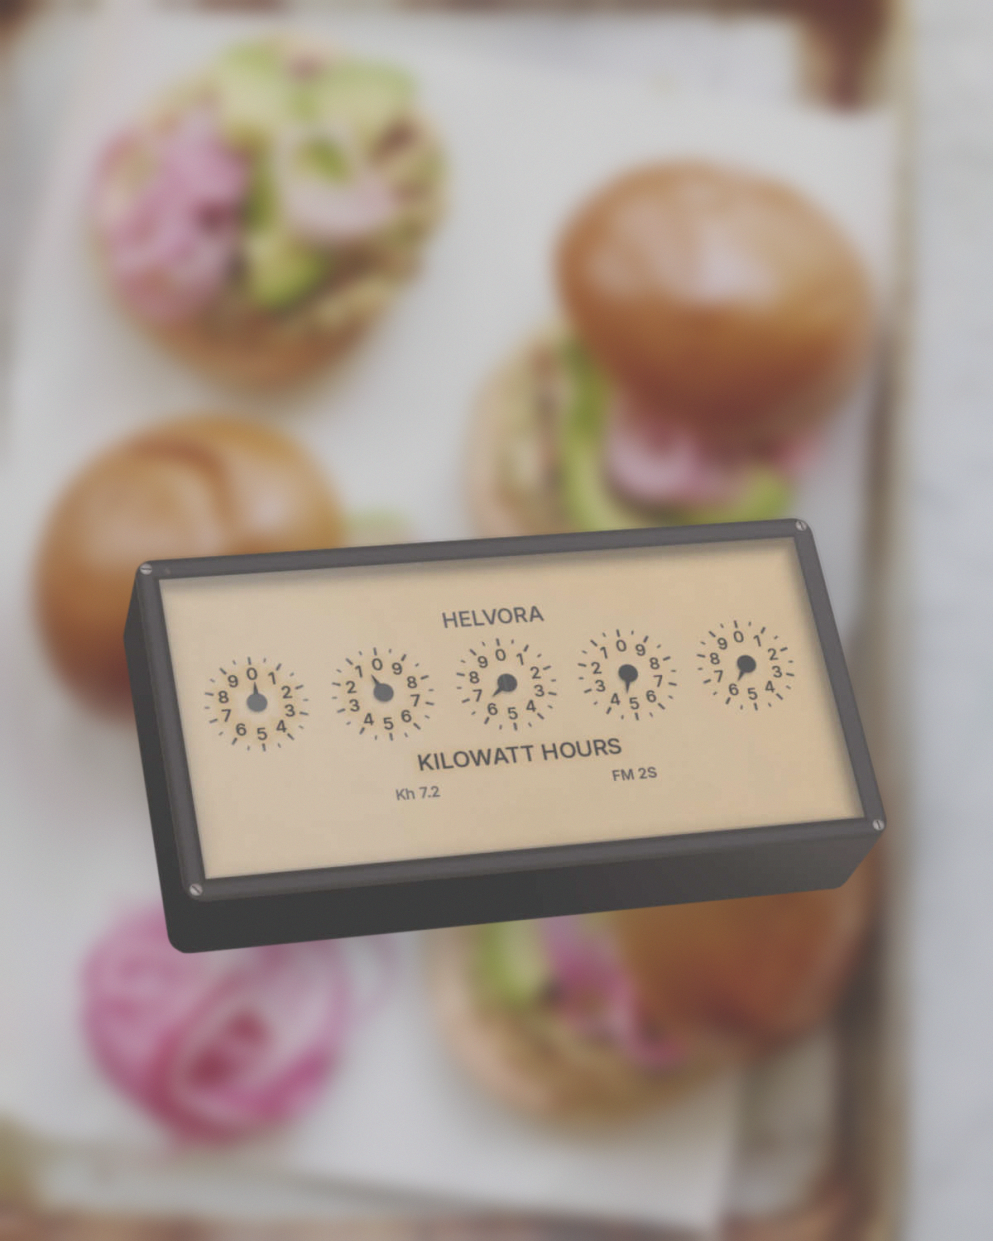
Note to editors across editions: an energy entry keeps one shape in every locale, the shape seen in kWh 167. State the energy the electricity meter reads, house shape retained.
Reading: kWh 646
